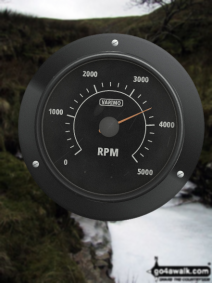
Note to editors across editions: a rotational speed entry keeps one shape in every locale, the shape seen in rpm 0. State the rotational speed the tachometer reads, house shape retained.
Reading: rpm 3600
